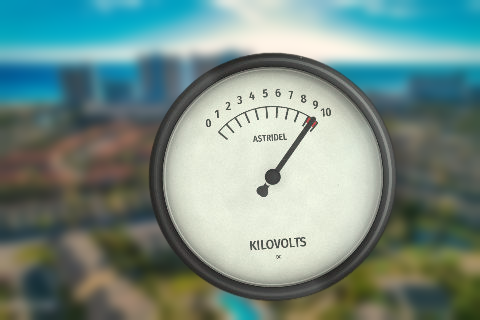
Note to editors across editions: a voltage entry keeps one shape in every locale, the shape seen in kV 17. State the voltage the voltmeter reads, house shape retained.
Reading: kV 9.5
